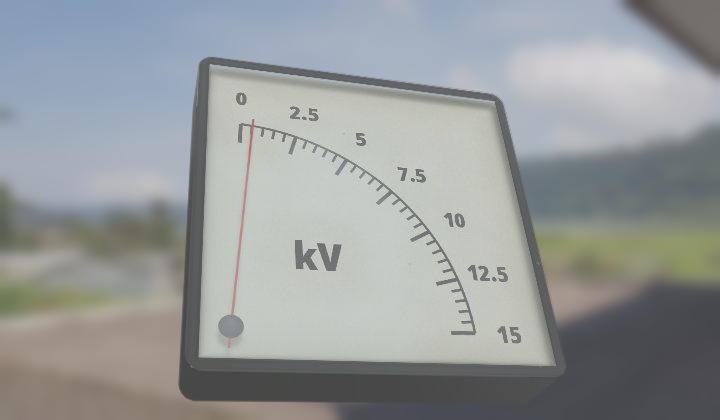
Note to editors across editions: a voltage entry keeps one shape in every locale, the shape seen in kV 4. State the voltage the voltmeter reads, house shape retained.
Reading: kV 0.5
